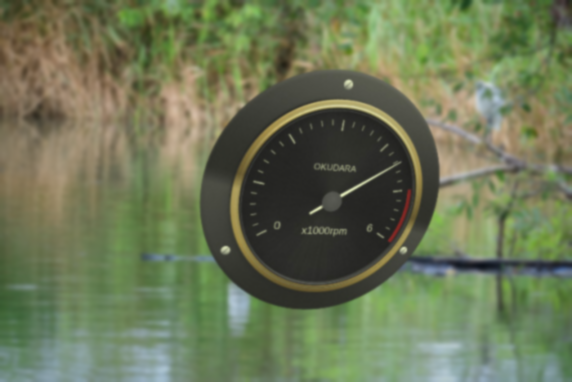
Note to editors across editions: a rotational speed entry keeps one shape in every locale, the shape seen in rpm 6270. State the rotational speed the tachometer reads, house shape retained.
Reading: rpm 4400
